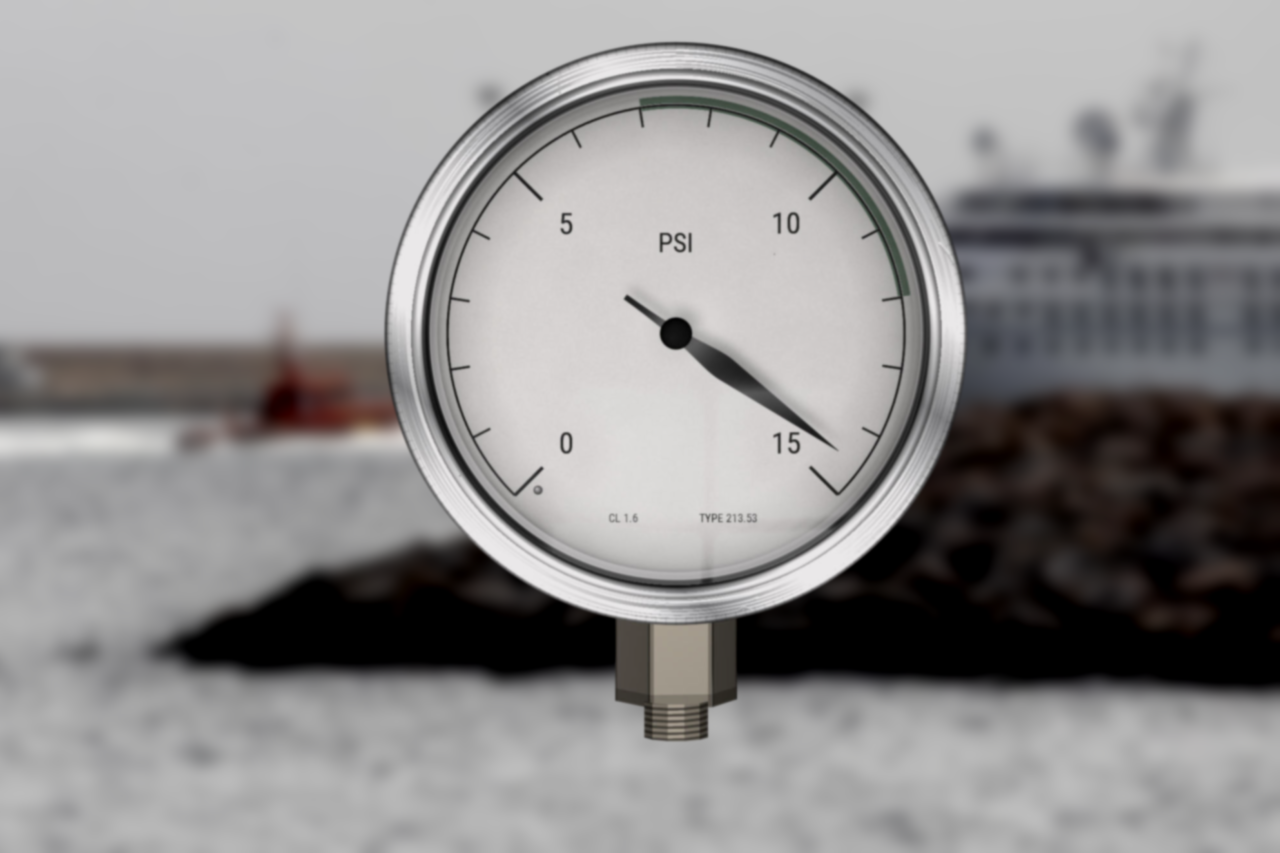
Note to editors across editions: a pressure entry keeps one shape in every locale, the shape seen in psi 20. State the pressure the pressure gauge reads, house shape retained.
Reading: psi 14.5
